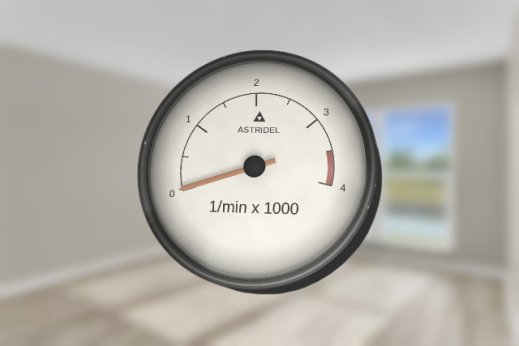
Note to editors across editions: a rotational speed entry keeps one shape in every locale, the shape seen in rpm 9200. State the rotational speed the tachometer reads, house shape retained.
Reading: rpm 0
